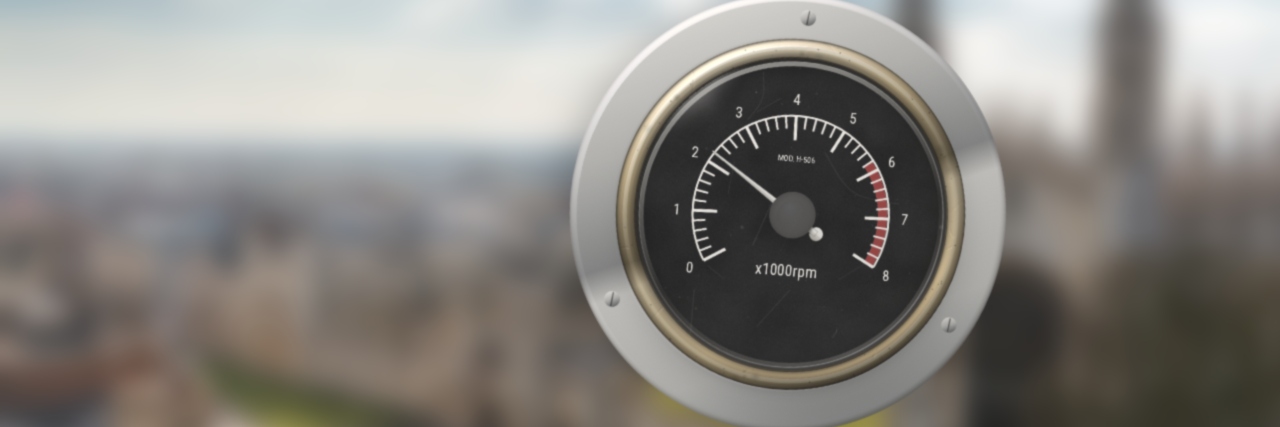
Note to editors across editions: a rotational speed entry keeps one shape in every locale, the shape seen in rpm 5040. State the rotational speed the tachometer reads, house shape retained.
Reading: rpm 2200
